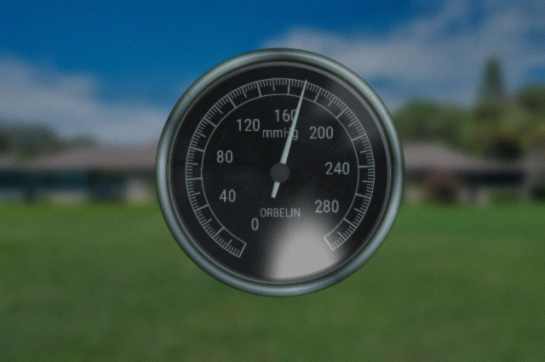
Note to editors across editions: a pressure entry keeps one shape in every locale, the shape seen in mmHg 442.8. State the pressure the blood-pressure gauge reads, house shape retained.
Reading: mmHg 170
